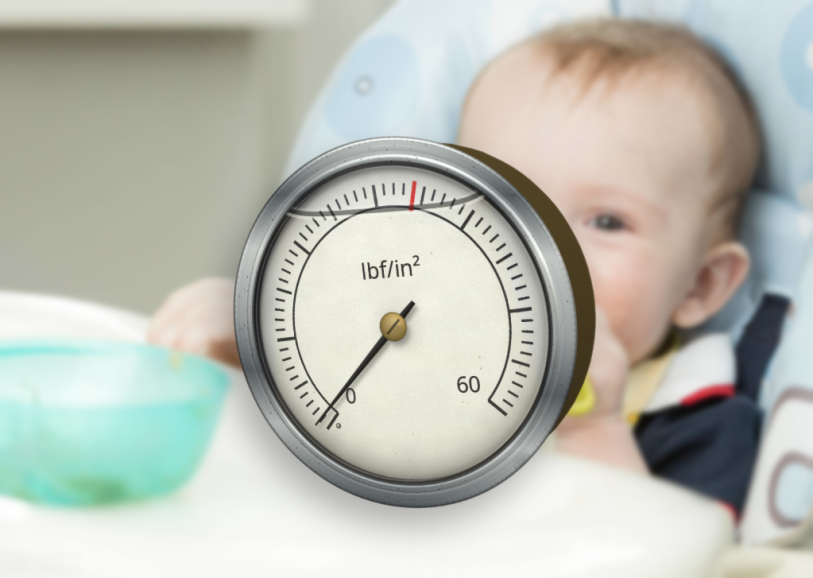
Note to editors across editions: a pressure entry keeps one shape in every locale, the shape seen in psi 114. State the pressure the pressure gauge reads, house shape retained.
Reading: psi 1
